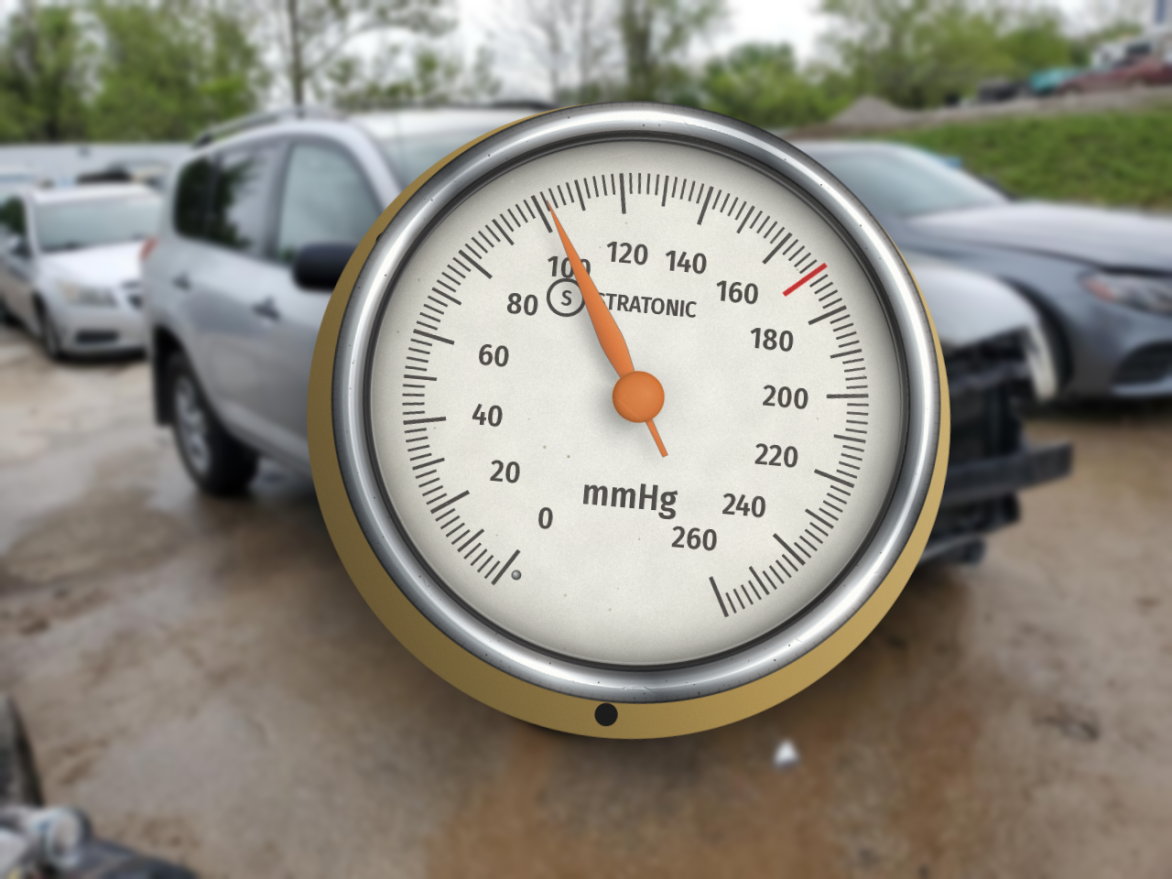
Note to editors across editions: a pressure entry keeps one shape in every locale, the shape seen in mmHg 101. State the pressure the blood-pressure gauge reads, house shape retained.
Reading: mmHg 102
